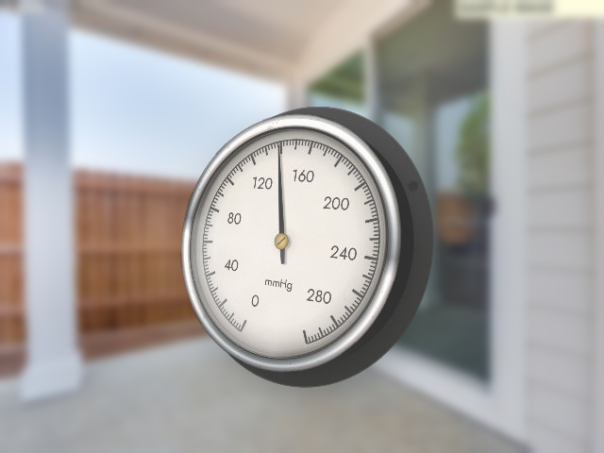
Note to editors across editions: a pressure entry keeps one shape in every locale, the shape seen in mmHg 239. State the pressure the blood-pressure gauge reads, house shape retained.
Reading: mmHg 140
